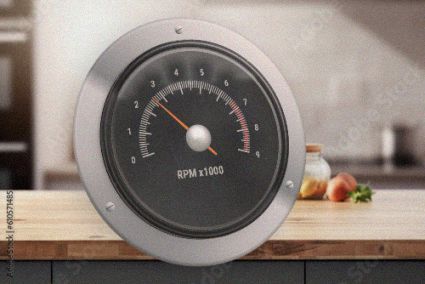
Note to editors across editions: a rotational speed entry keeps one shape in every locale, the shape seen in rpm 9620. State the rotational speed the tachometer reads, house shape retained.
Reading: rpm 2500
